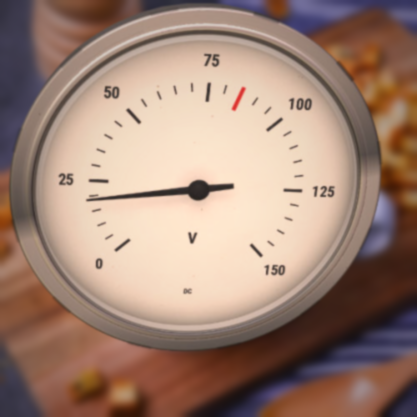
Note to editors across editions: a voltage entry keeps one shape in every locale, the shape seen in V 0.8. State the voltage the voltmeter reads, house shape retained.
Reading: V 20
